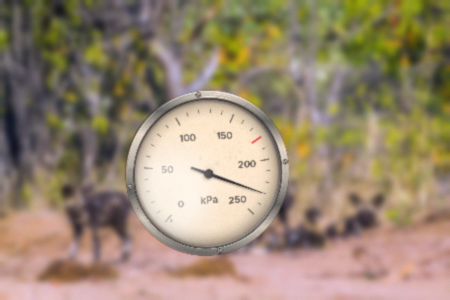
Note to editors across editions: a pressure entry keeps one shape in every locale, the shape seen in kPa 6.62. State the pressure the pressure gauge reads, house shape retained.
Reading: kPa 230
